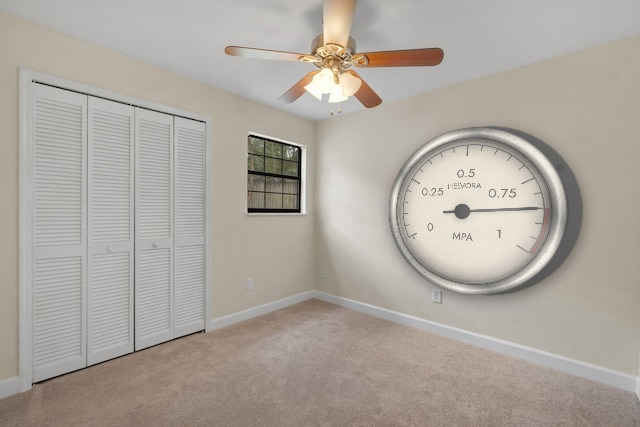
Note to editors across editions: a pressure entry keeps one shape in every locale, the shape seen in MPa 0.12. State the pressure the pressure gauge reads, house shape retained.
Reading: MPa 0.85
